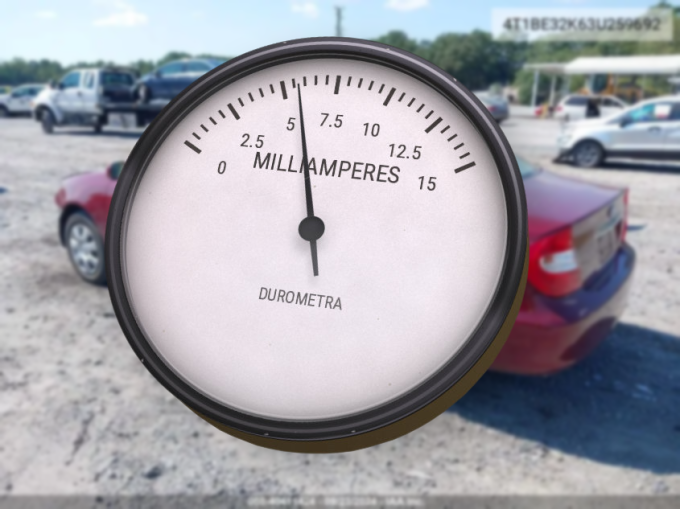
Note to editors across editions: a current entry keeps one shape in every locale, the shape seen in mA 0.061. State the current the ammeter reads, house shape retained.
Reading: mA 5.75
